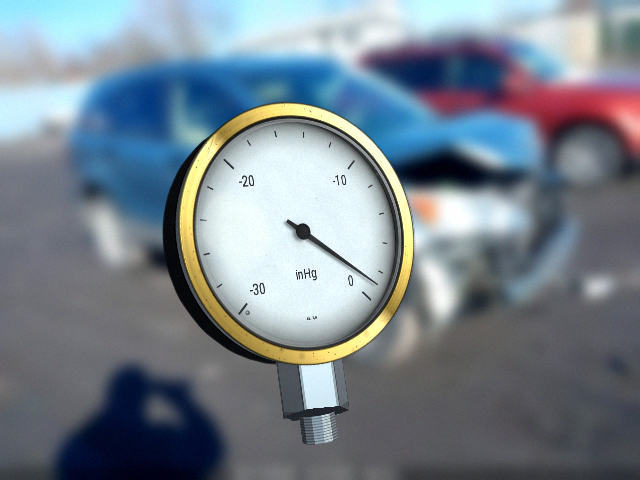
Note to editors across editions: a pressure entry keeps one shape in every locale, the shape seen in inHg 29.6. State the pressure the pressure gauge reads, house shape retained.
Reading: inHg -1
